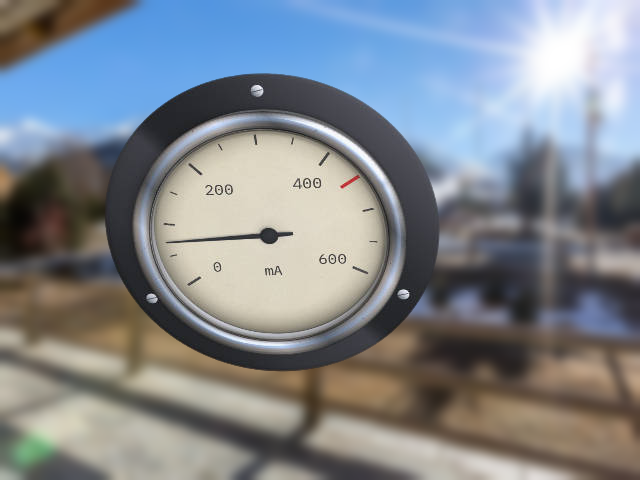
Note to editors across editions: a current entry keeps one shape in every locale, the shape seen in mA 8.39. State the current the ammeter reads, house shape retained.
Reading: mA 75
